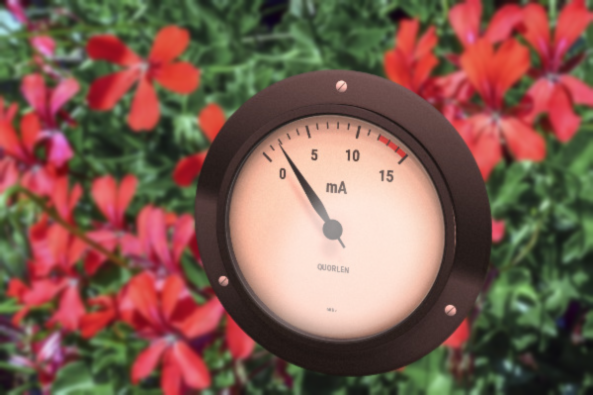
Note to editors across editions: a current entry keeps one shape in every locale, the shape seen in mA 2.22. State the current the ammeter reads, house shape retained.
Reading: mA 2
